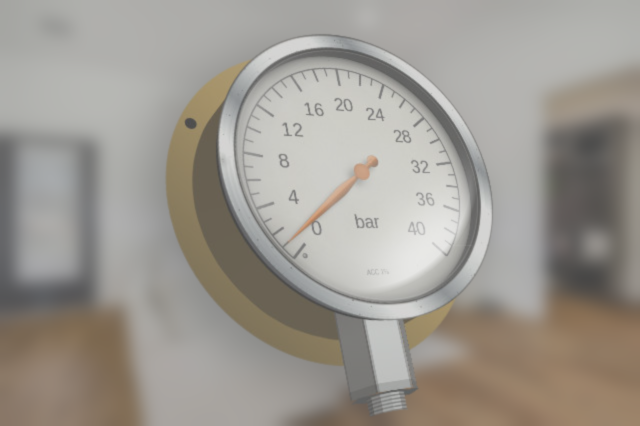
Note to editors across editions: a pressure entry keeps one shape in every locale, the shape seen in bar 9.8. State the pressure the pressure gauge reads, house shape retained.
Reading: bar 1
